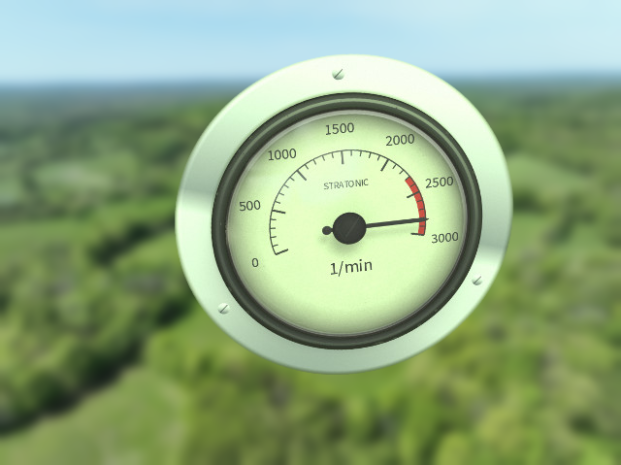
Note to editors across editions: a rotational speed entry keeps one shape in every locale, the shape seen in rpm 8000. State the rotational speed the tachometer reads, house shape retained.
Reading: rpm 2800
